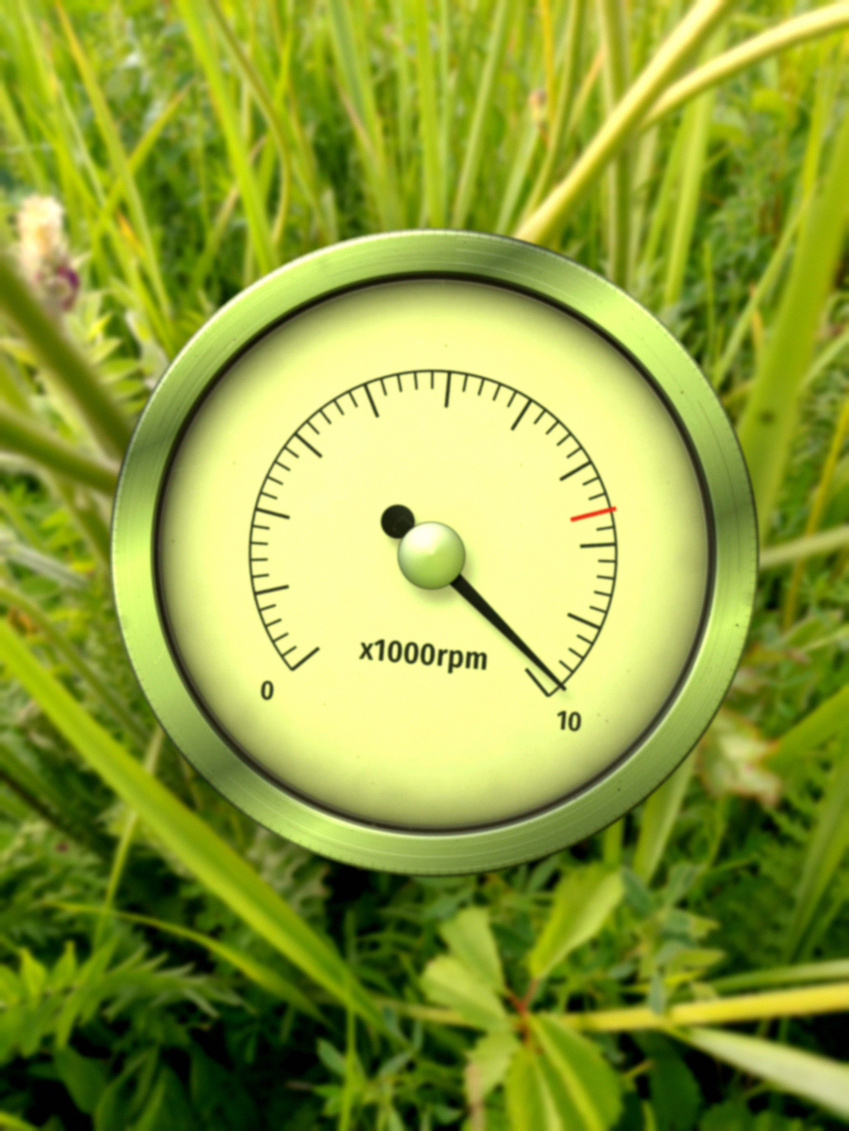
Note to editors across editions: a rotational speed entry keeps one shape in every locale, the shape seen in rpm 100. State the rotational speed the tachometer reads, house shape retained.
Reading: rpm 9800
